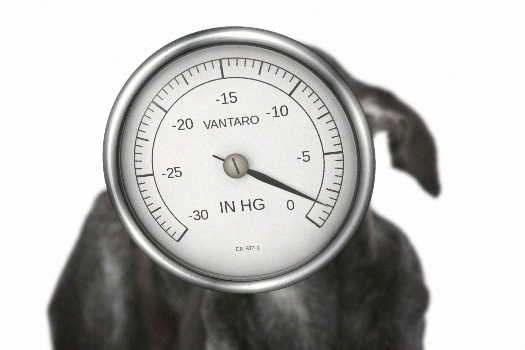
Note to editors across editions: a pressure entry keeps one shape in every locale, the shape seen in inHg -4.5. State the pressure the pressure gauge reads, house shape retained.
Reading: inHg -1.5
